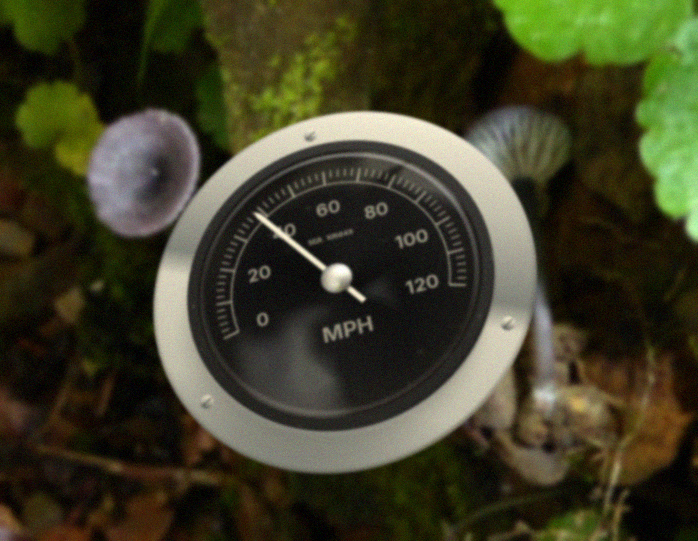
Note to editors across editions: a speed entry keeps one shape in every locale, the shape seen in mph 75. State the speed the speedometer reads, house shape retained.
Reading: mph 38
